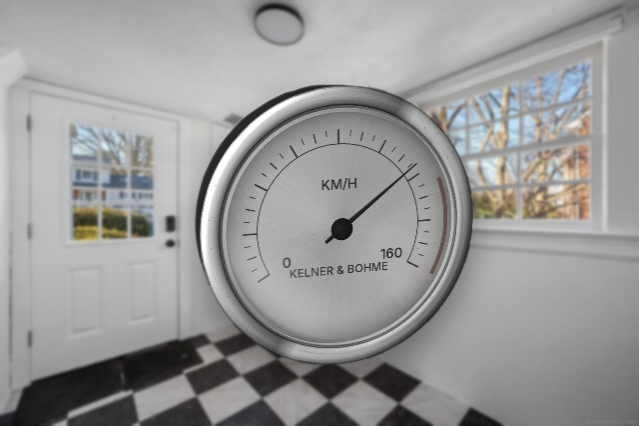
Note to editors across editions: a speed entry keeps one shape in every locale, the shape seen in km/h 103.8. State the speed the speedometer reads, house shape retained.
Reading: km/h 115
